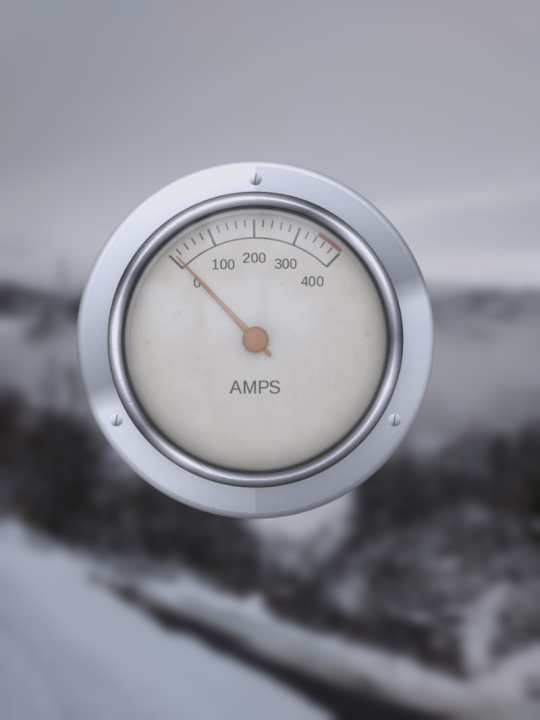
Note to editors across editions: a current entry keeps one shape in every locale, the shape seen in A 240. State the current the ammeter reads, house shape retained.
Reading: A 10
